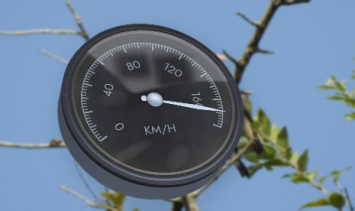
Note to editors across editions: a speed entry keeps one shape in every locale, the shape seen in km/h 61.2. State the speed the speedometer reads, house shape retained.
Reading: km/h 170
